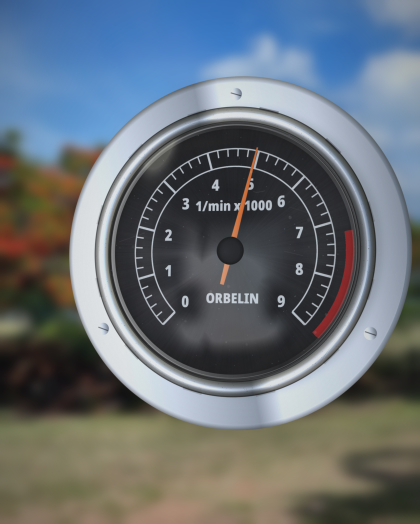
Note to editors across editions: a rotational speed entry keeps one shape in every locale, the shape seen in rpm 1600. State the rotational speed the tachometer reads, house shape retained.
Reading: rpm 5000
